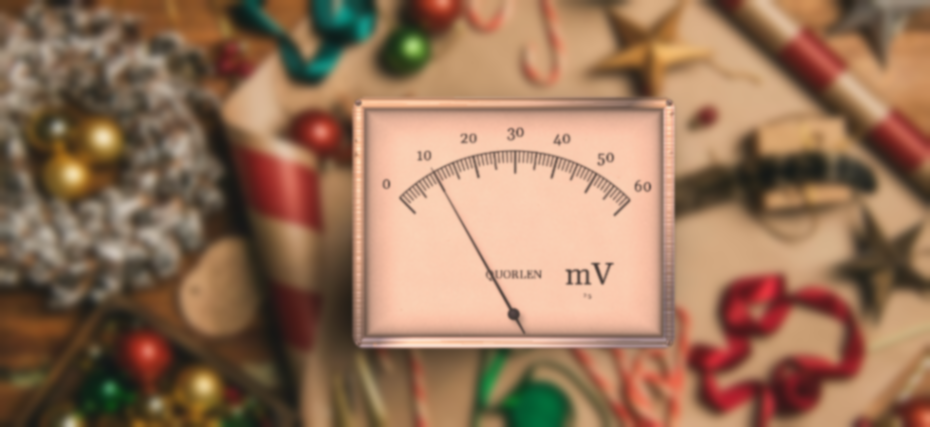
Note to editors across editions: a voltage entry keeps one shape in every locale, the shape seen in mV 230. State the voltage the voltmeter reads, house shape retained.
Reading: mV 10
